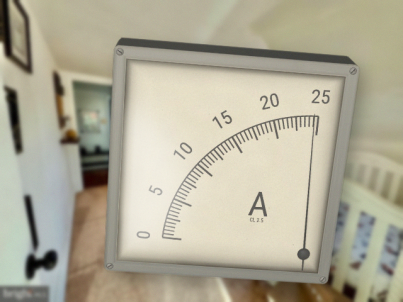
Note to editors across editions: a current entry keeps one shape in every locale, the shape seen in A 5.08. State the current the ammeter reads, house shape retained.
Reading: A 24.5
